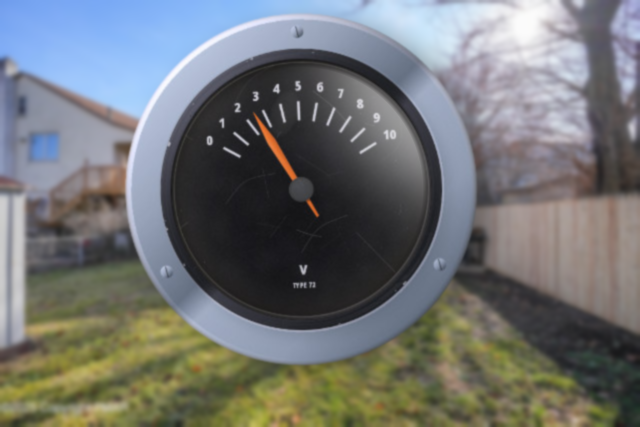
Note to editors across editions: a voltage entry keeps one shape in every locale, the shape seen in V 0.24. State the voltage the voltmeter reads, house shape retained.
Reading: V 2.5
